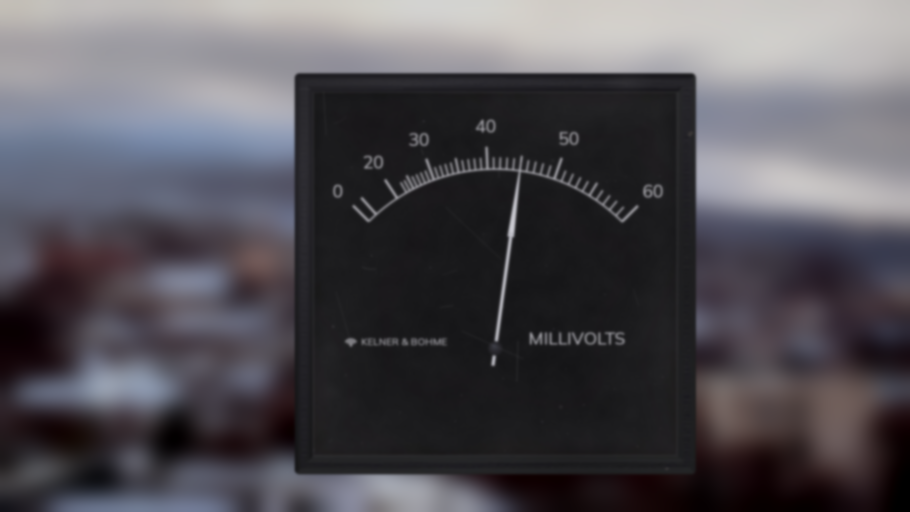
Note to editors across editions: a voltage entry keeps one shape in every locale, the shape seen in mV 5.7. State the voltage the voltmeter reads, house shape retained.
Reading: mV 45
